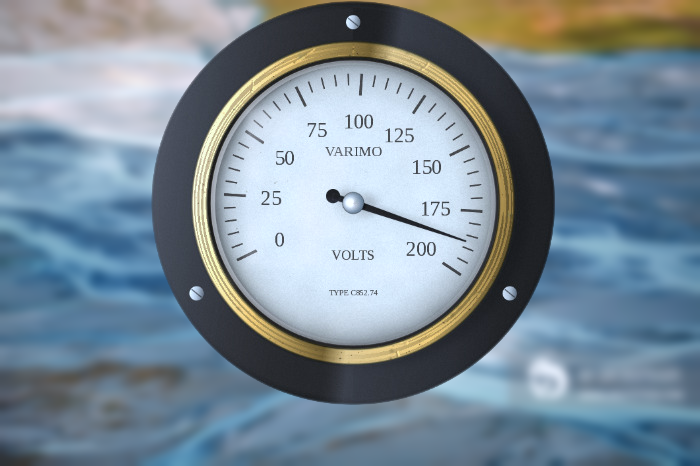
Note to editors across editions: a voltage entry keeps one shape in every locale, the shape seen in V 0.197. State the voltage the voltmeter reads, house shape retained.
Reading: V 187.5
